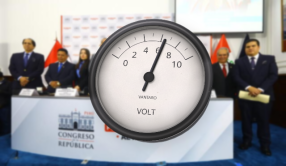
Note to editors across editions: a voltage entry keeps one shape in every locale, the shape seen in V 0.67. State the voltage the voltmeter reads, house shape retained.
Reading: V 6.5
